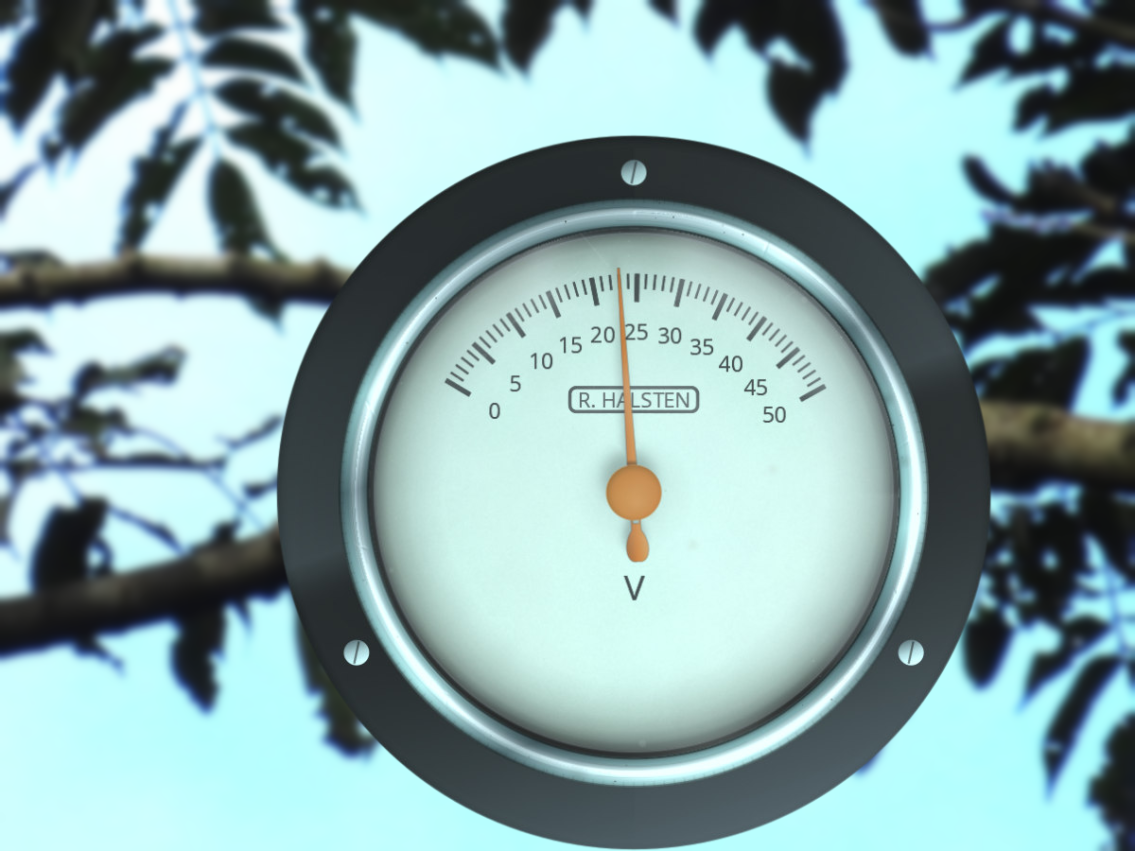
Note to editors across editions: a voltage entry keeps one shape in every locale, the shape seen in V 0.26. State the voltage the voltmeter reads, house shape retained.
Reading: V 23
